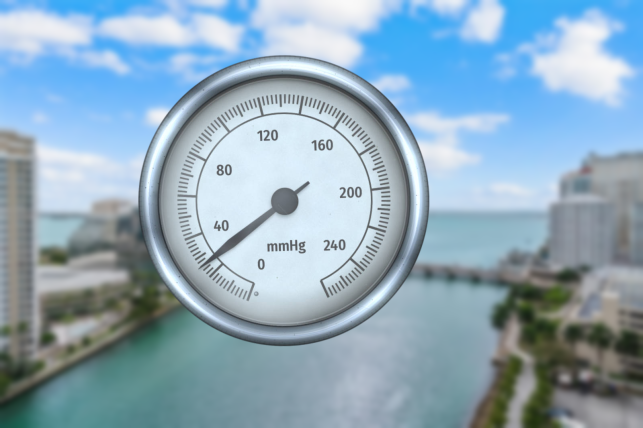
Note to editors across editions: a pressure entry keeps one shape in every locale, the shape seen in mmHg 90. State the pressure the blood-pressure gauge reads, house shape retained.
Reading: mmHg 26
